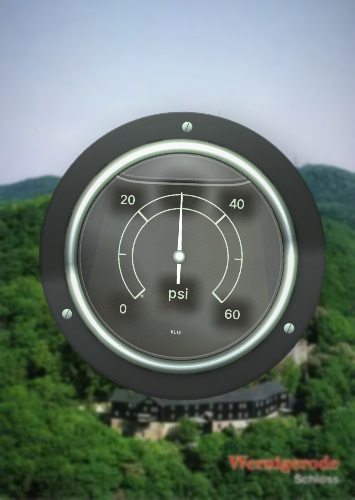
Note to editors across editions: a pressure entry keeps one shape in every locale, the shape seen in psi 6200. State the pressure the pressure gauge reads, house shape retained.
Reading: psi 30
